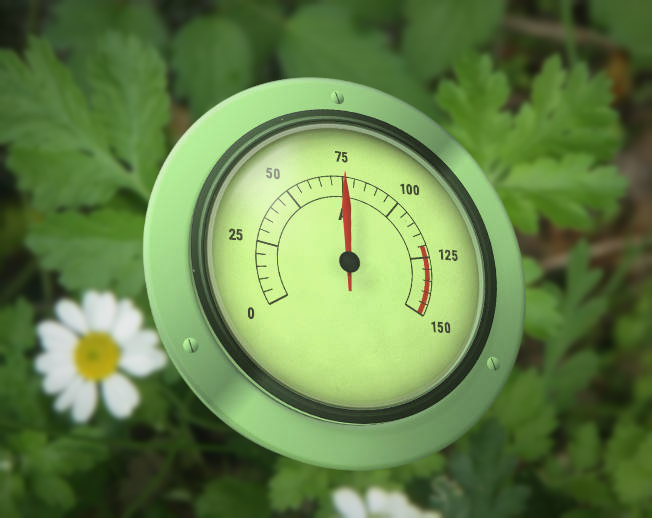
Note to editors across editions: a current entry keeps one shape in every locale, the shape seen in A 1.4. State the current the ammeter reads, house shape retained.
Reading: A 75
